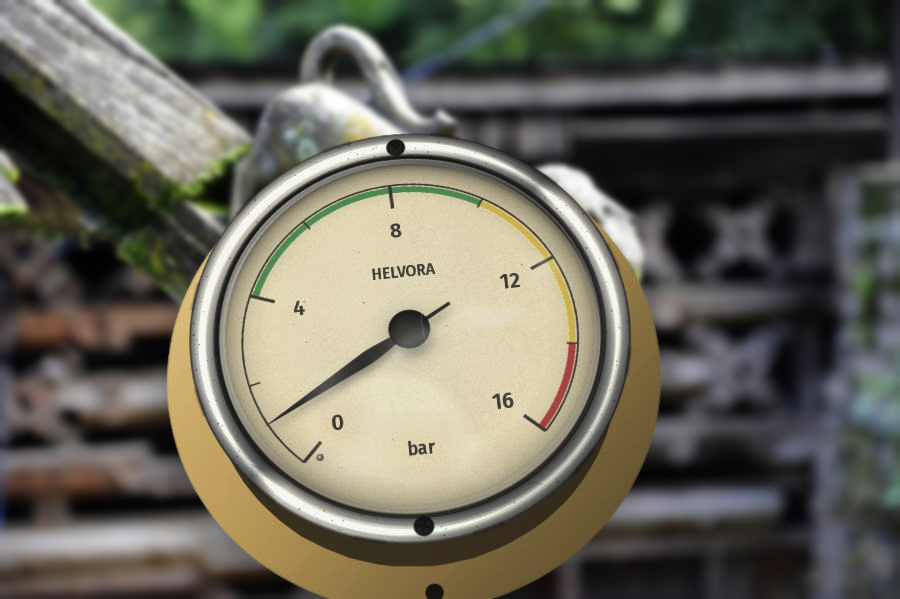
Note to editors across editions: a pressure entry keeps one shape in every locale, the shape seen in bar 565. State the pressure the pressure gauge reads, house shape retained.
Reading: bar 1
